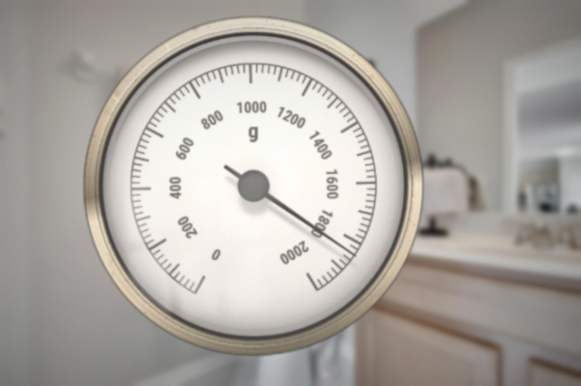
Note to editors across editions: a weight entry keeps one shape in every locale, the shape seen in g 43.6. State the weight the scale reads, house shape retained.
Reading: g 1840
